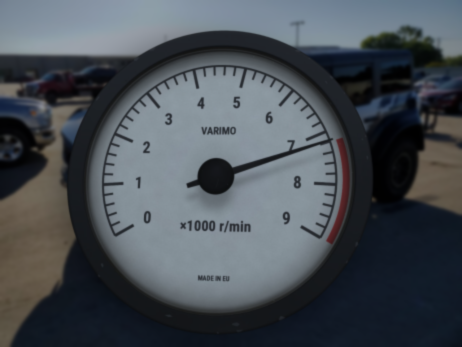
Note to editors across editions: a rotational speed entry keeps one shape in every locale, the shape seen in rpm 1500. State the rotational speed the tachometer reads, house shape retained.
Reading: rpm 7200
